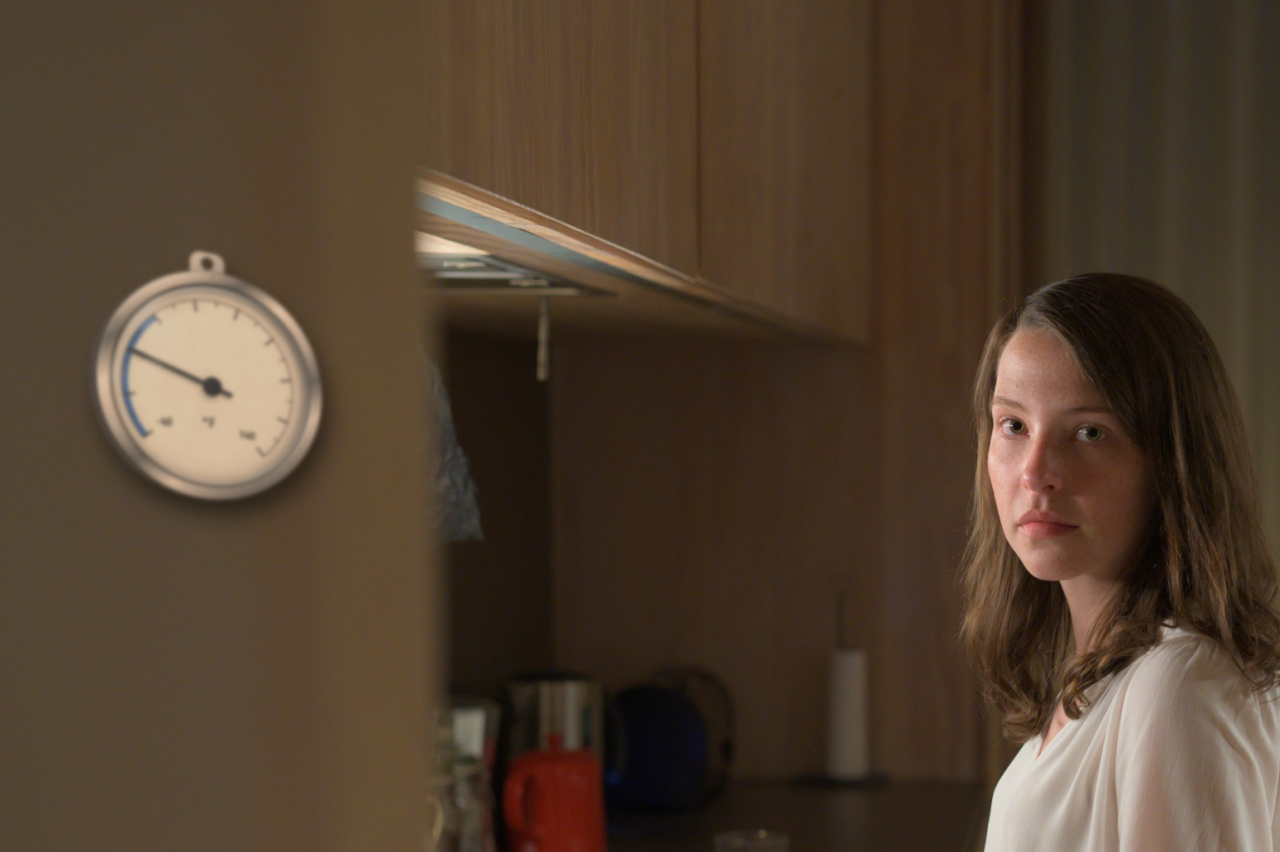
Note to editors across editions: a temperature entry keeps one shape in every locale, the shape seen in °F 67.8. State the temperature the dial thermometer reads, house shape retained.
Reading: °F 0
